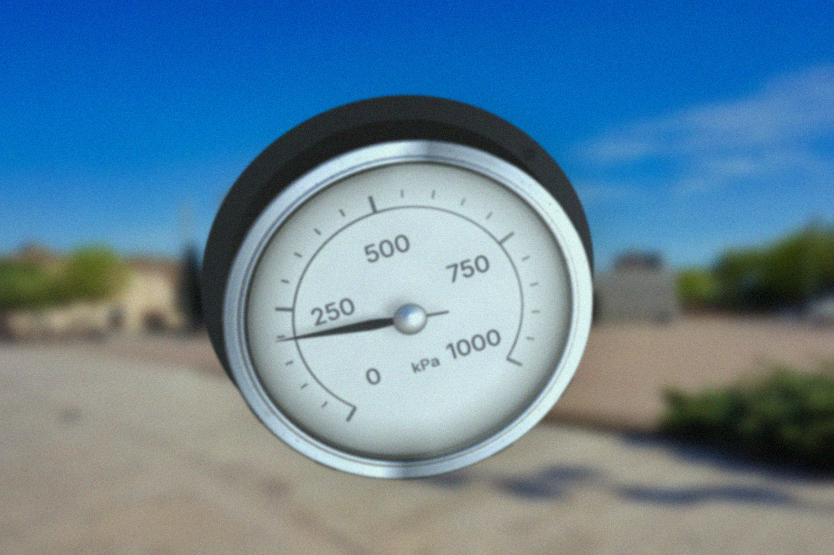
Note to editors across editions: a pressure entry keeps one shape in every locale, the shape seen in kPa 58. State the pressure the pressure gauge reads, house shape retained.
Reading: kPa 200
